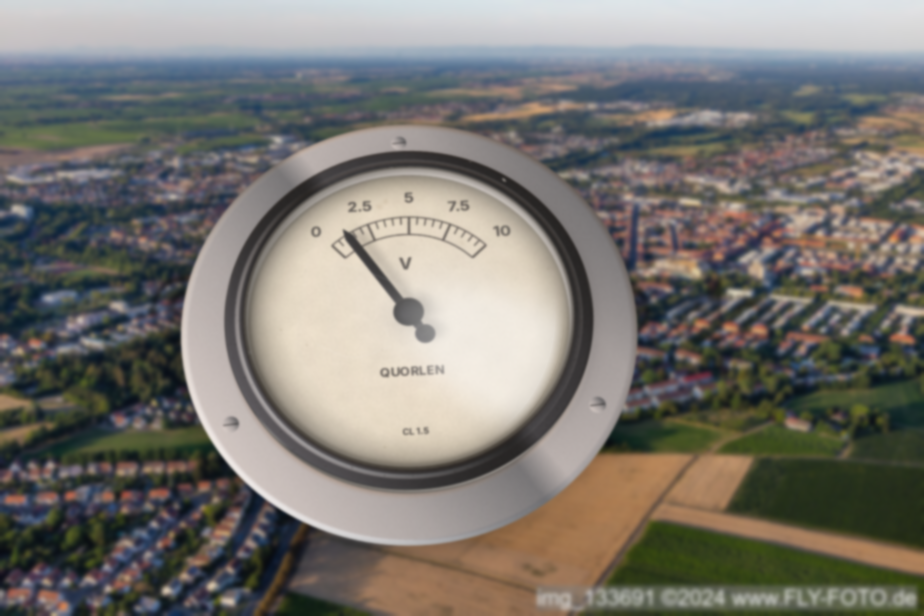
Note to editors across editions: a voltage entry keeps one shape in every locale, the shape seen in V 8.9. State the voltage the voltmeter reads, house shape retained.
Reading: V 1
